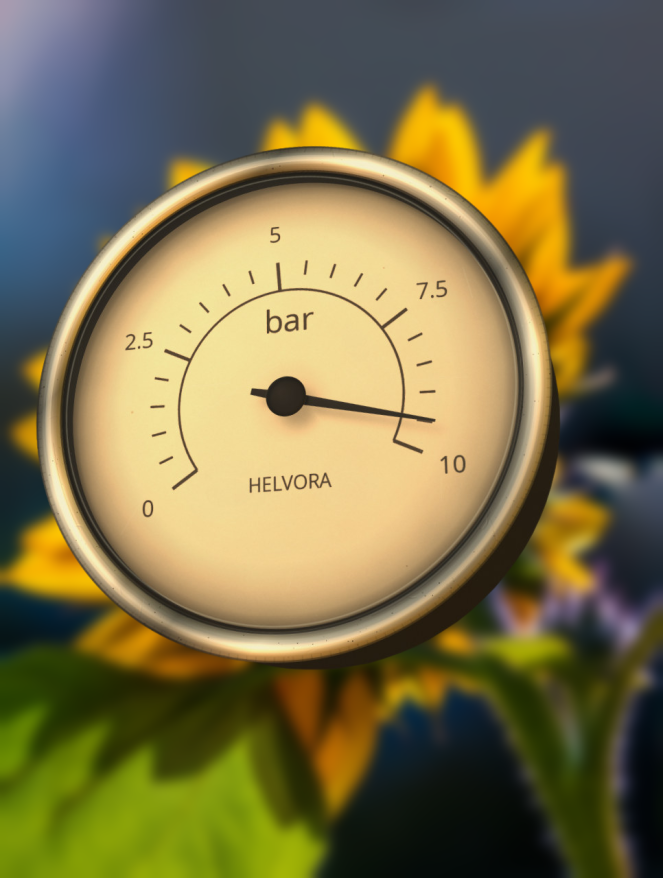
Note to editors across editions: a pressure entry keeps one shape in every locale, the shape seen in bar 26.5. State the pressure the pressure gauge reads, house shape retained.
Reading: bar 9.5
